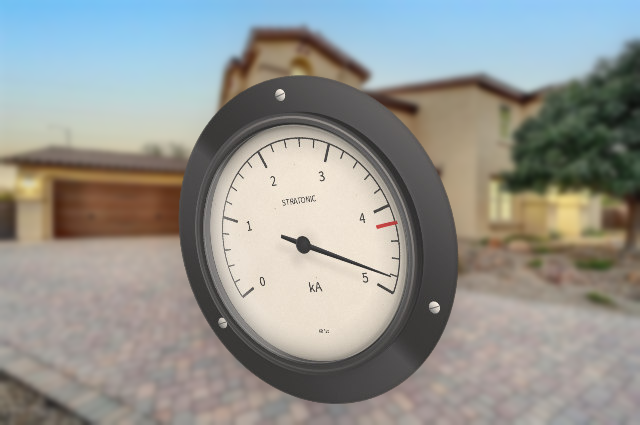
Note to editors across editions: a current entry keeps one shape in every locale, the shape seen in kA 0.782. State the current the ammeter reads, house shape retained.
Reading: kA 4.8
